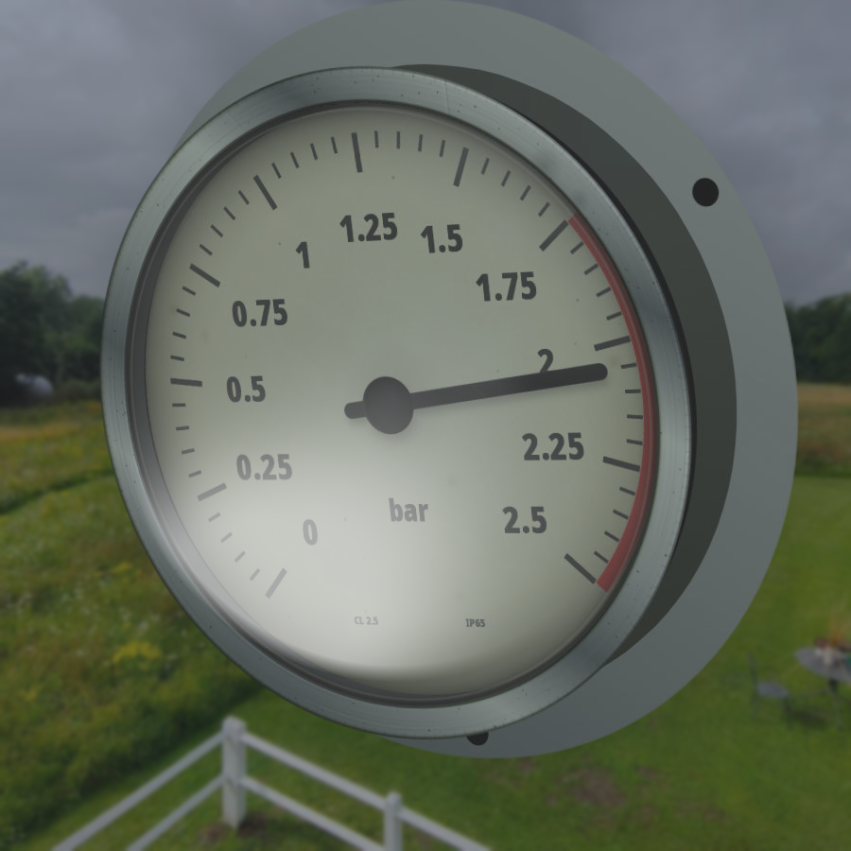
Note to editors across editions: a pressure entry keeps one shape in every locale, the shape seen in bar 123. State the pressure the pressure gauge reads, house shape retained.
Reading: bar 2.05
